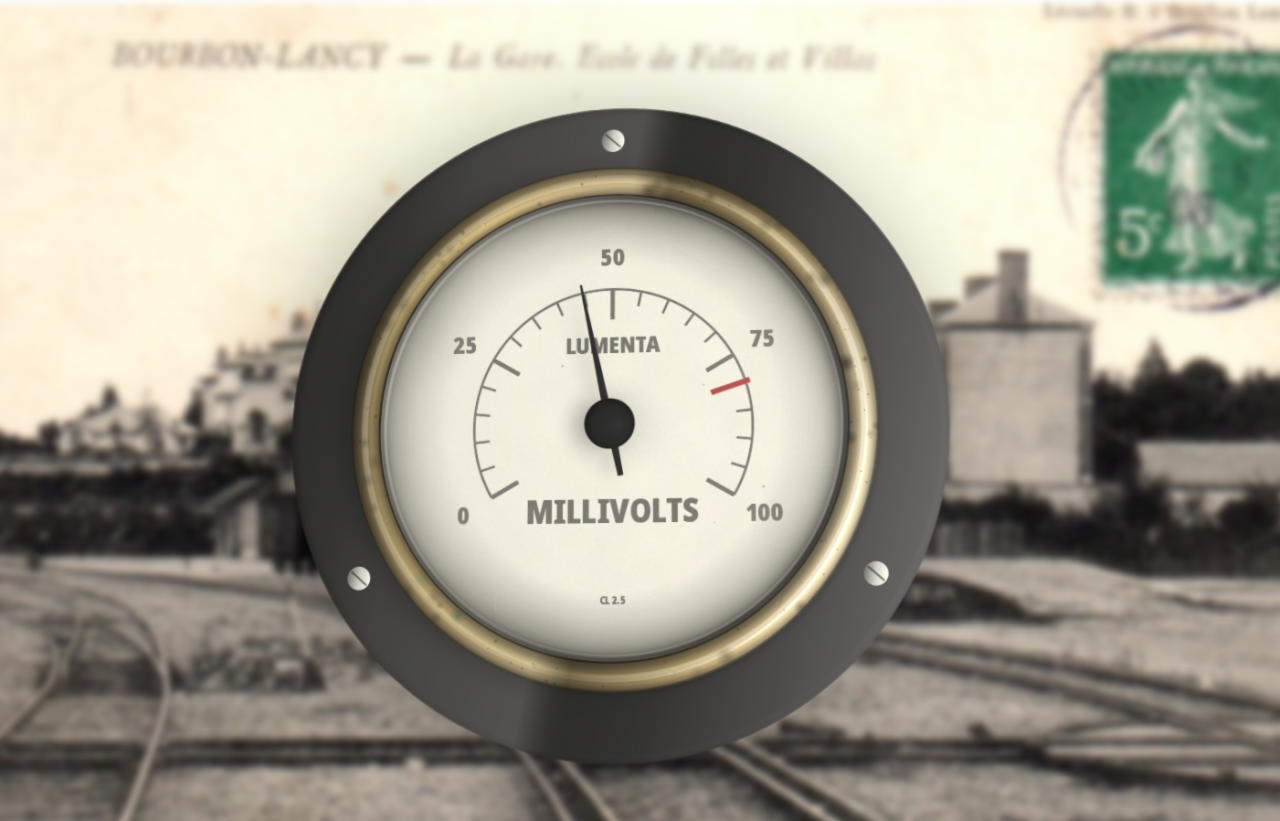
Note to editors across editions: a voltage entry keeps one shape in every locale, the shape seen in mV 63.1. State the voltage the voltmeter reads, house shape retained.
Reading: mV 45
